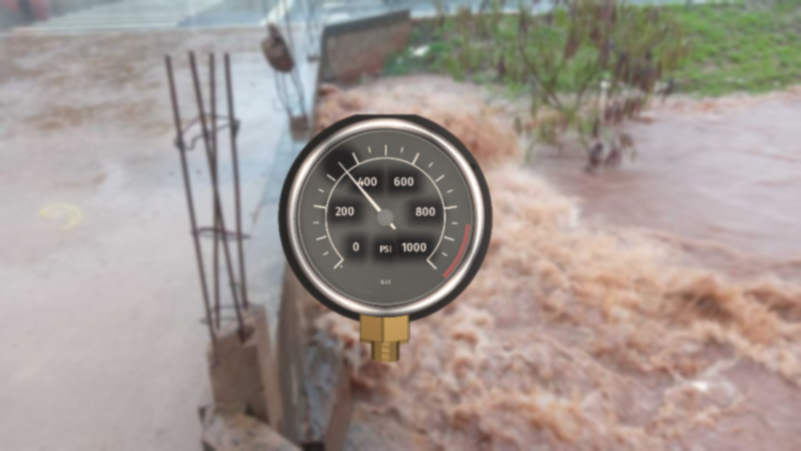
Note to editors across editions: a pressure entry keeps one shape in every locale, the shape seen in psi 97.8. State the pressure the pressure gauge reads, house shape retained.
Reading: psi 350
